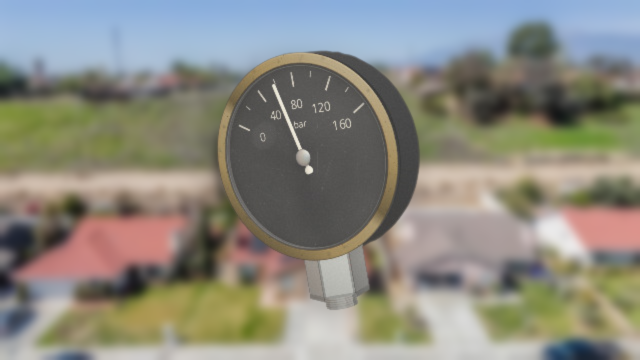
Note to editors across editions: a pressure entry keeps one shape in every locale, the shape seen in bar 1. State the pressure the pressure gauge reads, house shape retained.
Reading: bar 60
